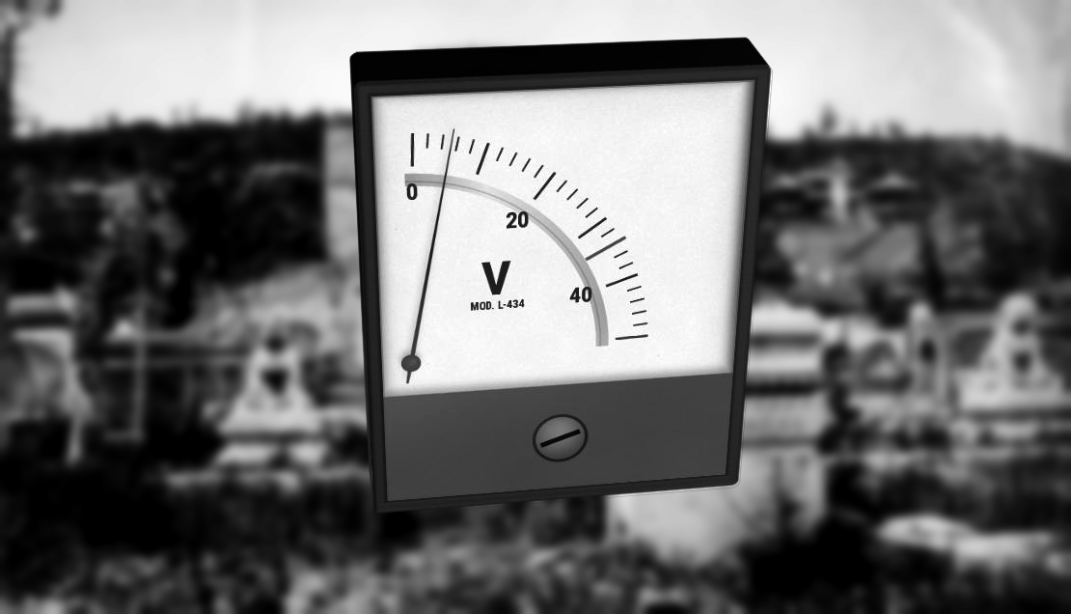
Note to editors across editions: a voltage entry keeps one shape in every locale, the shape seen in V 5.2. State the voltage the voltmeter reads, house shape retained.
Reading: V 5
